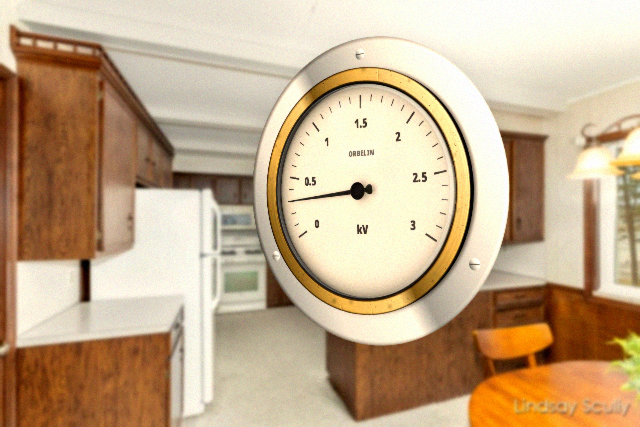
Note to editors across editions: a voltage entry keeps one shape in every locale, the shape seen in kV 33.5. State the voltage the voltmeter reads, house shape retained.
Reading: kV 0.3
